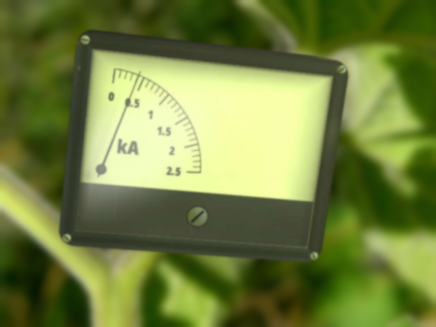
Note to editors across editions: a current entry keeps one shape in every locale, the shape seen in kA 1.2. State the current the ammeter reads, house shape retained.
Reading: kA 0.4
